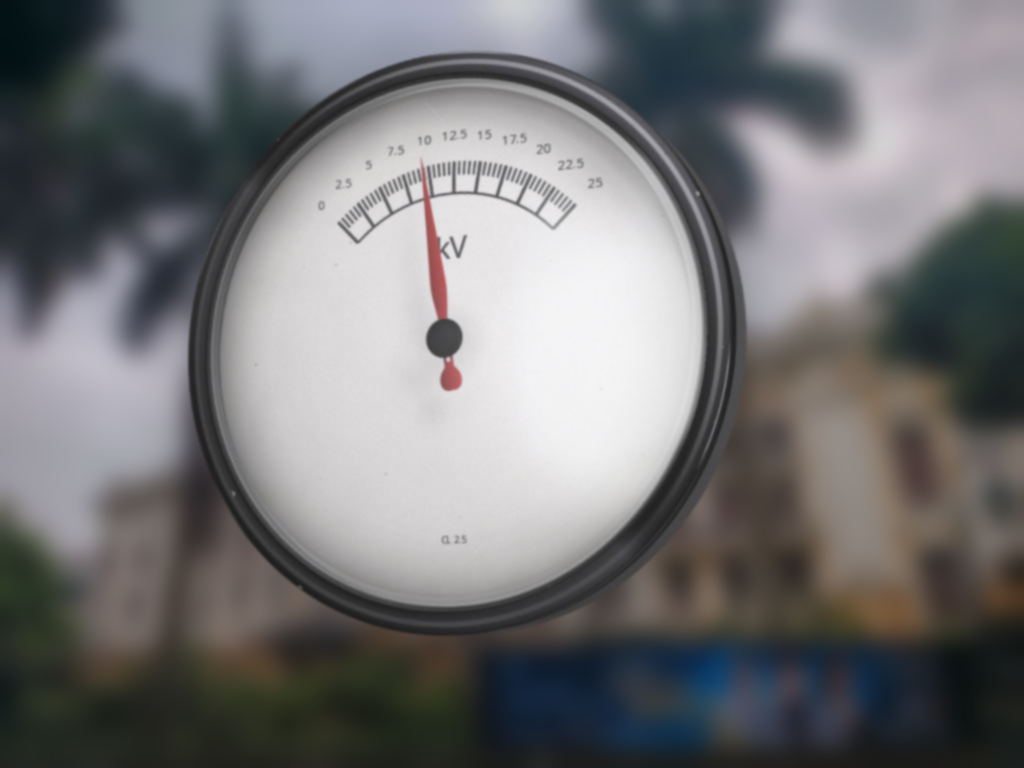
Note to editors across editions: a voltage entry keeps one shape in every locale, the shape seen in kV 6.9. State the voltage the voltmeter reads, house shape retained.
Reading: kV 10
